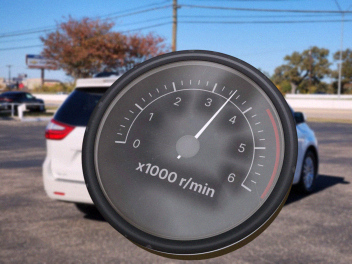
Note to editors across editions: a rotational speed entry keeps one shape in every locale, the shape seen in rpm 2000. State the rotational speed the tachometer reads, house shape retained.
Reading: rpm 3500
